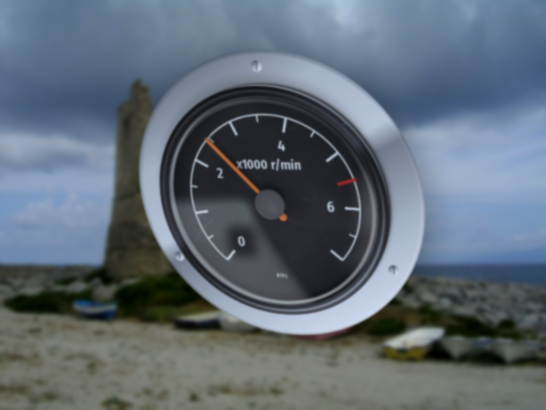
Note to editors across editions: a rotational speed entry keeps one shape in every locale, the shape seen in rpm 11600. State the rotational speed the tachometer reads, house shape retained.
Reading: rpm 2500
